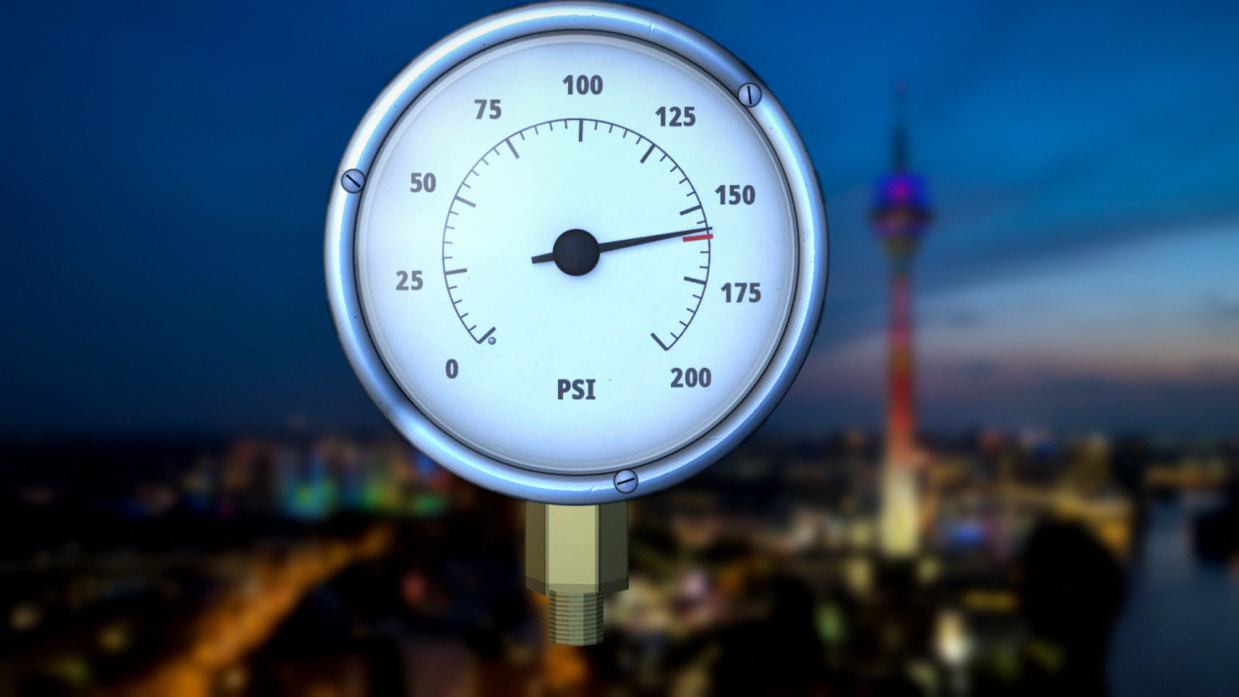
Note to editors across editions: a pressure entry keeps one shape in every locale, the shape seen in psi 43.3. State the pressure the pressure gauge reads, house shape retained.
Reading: psi 157.5
